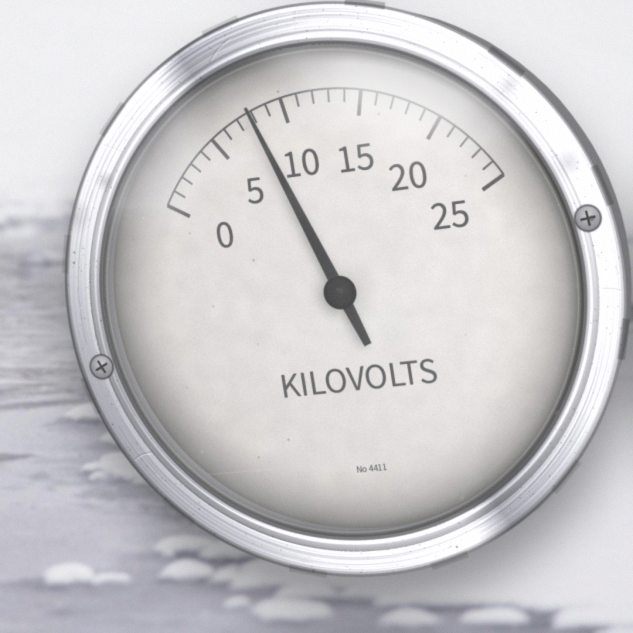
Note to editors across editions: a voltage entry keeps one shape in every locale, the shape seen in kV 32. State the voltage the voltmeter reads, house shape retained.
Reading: kV 8
